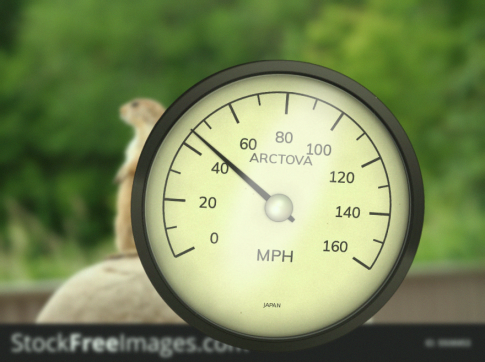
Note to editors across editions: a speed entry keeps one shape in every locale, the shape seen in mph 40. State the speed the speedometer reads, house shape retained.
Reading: mph 45
